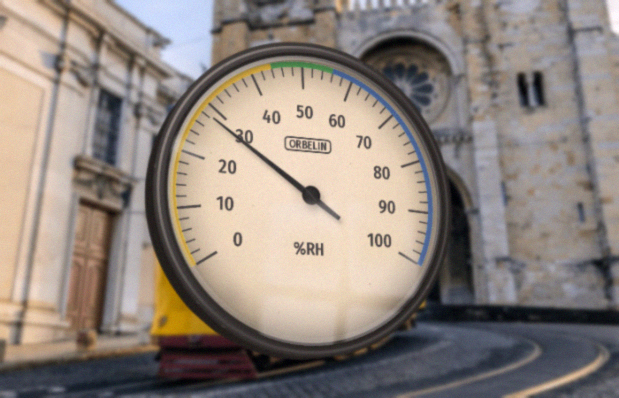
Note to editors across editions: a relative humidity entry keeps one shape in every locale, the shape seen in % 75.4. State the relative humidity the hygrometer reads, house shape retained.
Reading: % 28
